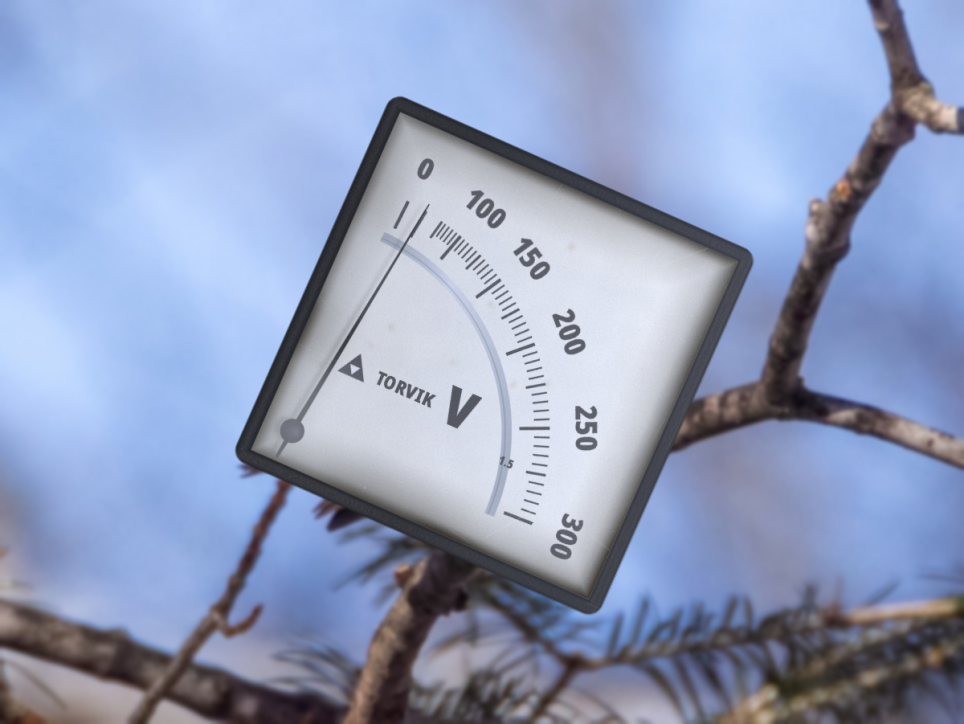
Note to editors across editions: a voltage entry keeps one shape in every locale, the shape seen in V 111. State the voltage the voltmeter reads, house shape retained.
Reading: V 50
